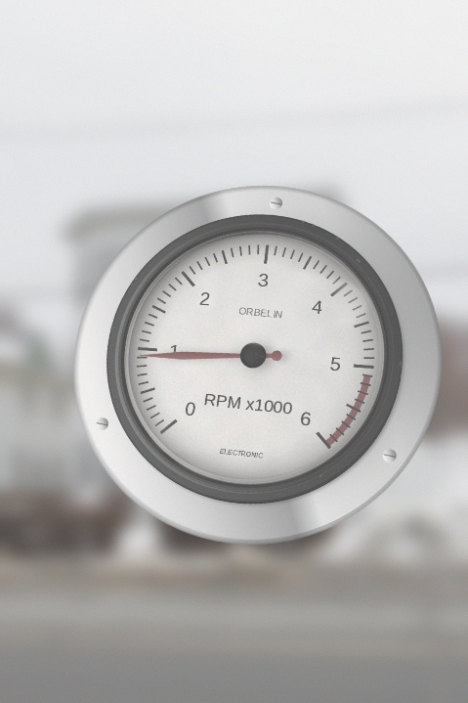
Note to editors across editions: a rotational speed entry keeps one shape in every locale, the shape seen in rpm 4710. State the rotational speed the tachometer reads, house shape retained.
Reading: rpm 900
